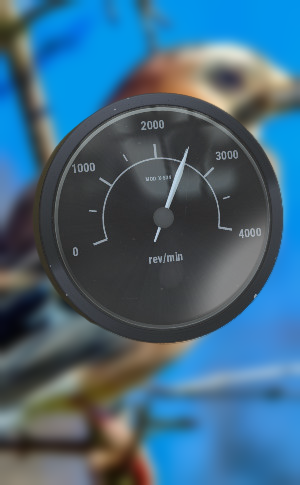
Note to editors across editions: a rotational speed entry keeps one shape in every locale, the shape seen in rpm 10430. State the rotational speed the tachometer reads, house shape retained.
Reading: rpm 2500
